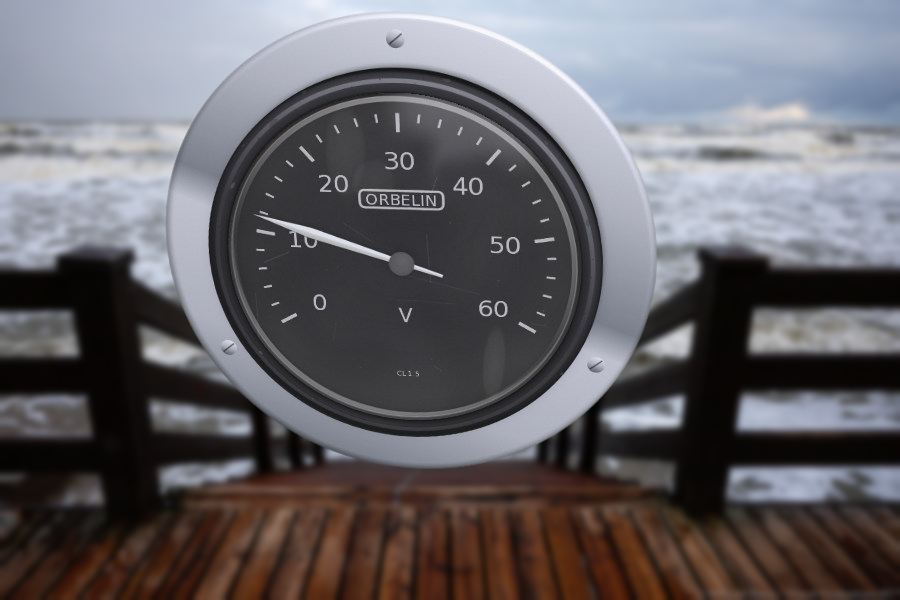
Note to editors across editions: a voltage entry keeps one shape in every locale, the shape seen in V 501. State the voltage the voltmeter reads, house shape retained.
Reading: V 12
